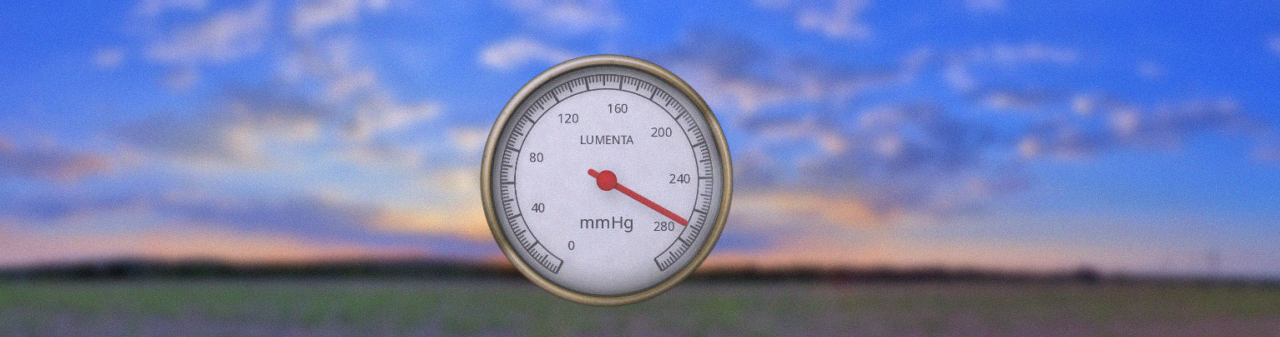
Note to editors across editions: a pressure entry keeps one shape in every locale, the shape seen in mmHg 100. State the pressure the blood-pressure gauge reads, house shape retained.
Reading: mmHg 270
